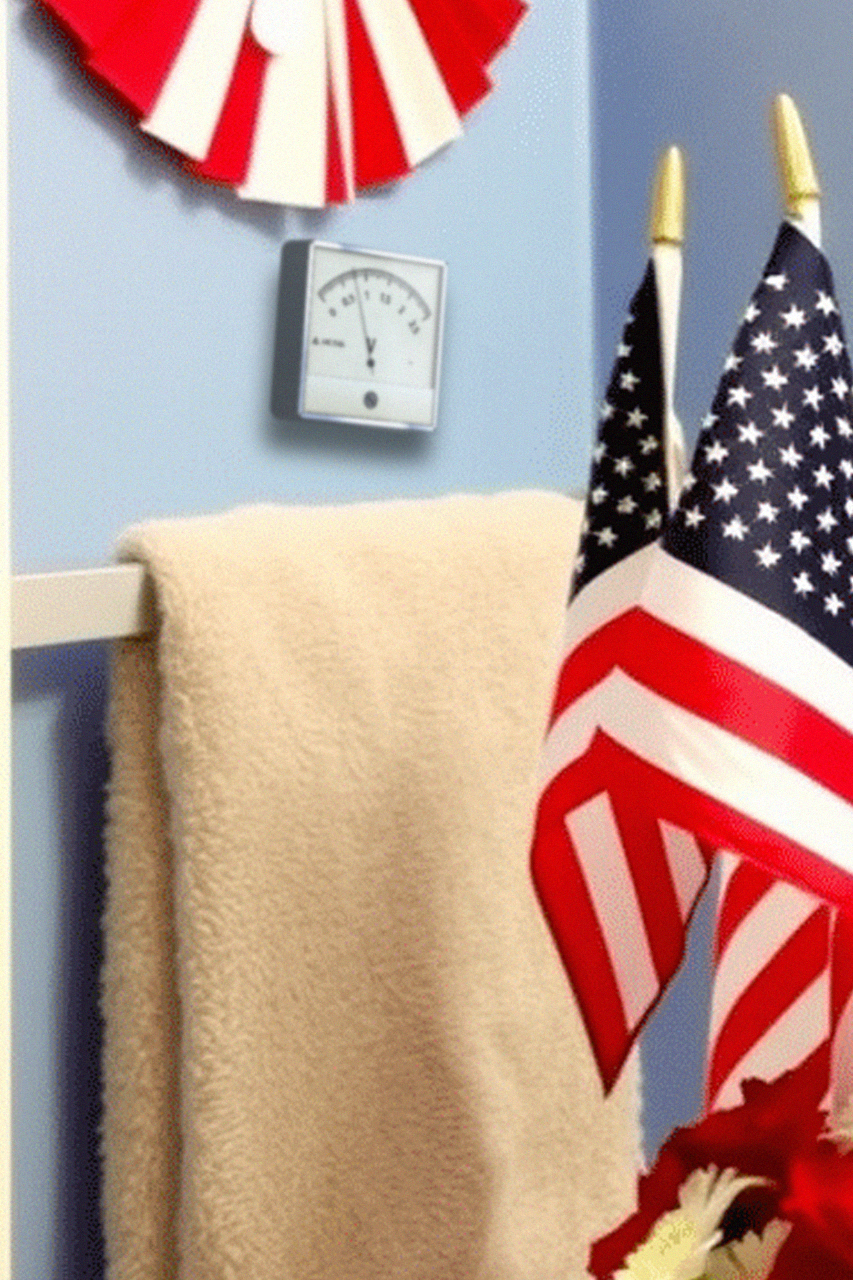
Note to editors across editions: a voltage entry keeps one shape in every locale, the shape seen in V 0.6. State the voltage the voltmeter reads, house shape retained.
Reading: V 0.75
